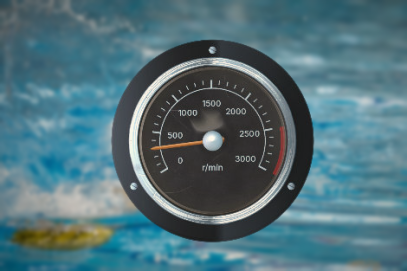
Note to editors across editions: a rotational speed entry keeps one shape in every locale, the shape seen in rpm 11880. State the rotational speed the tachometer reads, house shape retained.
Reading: rpm 300
